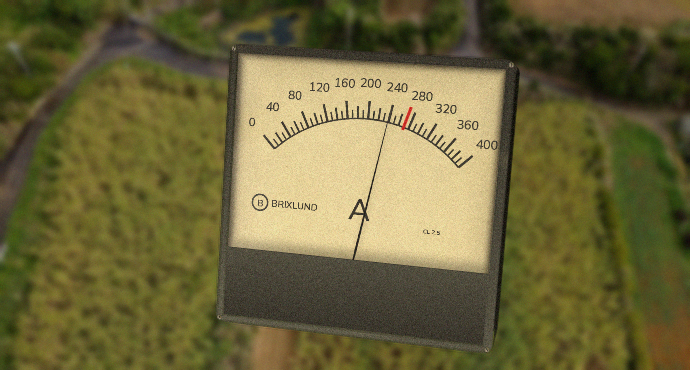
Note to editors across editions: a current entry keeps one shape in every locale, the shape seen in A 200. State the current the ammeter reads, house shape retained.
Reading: A 240
